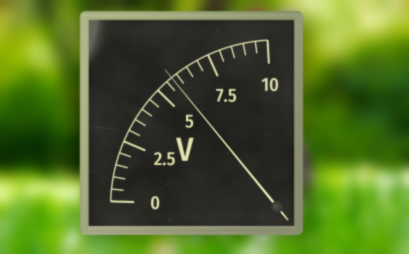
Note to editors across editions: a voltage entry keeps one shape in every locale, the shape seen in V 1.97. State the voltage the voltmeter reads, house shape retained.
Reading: V 5.75
